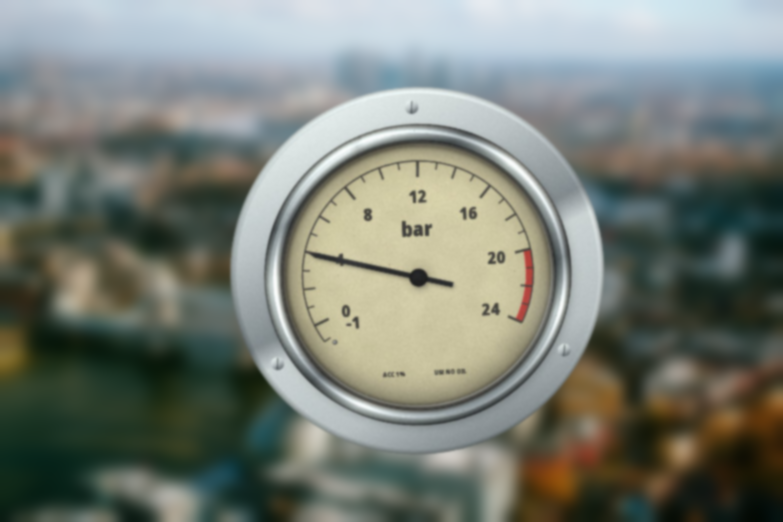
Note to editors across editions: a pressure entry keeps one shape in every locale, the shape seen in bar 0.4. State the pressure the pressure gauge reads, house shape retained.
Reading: bar 4
